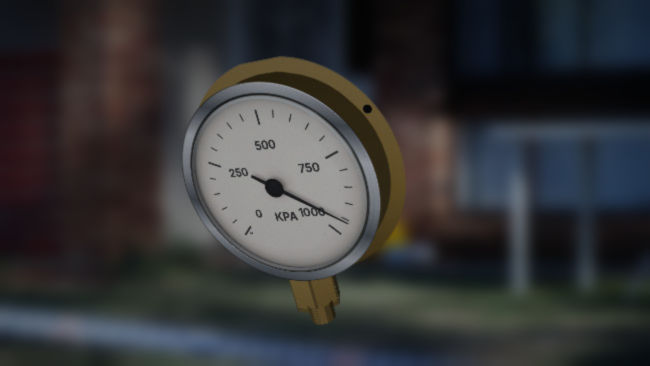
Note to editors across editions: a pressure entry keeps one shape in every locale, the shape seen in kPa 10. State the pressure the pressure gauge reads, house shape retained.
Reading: kPa 950
